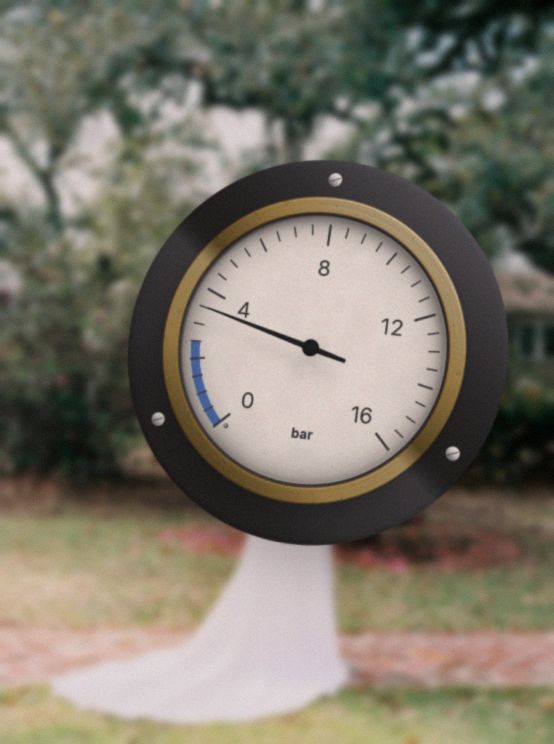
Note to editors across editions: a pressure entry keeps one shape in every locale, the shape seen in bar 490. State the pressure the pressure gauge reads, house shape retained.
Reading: bar 3.5
